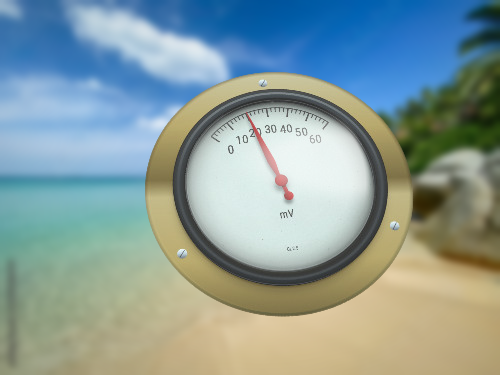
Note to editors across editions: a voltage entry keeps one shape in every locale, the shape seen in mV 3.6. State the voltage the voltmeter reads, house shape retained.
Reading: mV 20
